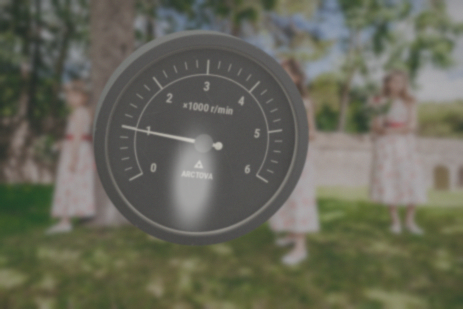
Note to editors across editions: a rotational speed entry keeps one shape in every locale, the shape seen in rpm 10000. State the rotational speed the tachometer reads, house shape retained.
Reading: rpm 1000
